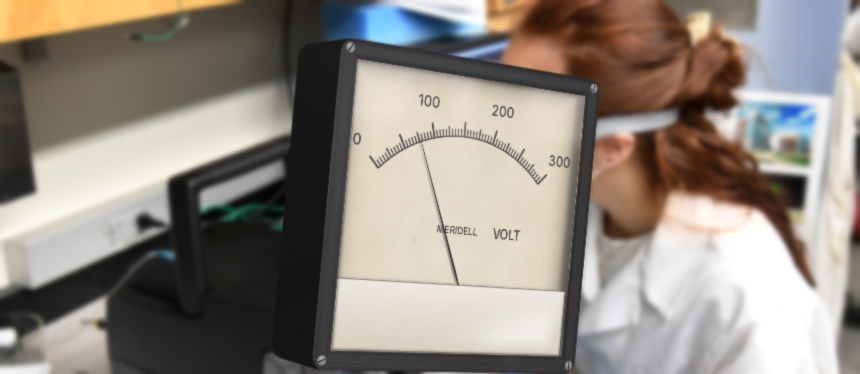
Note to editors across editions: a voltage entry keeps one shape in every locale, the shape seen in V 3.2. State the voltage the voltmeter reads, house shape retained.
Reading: V 75
